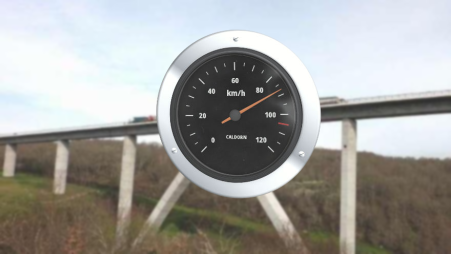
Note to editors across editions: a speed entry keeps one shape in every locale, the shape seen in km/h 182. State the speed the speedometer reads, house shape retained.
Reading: km/h 87.5
